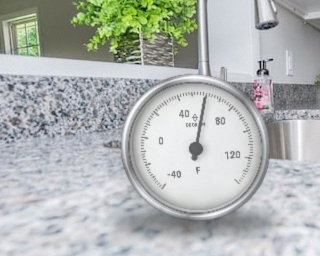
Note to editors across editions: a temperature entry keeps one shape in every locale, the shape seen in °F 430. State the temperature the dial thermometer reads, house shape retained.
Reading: °F 60
